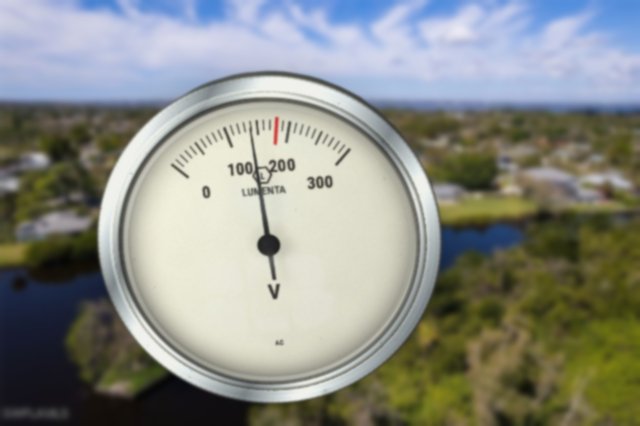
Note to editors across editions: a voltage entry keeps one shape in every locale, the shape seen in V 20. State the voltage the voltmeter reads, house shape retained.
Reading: V 140
